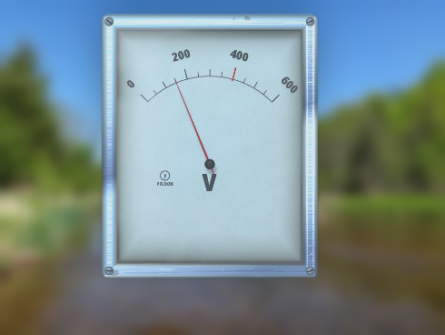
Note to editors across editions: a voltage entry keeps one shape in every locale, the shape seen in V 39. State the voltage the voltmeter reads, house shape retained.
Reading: V 150
